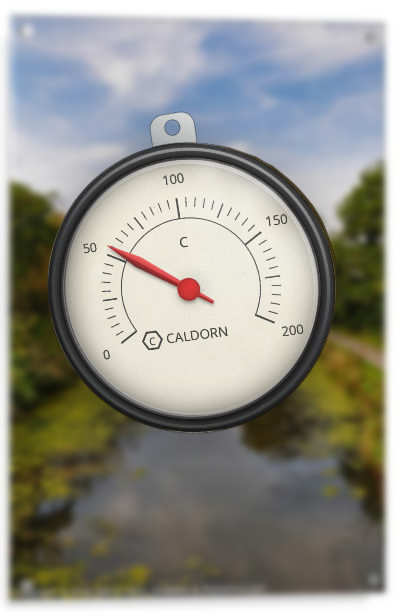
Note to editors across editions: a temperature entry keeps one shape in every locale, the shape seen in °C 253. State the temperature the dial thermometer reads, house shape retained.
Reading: °C 55
